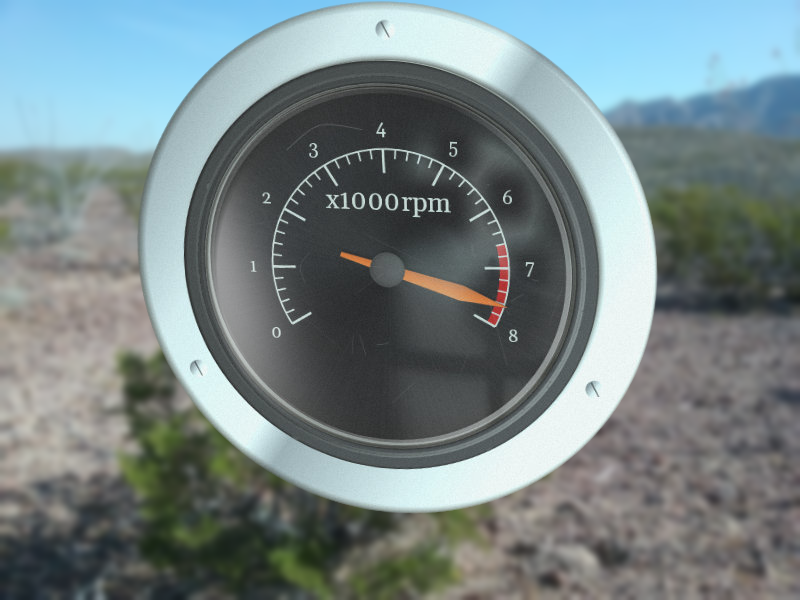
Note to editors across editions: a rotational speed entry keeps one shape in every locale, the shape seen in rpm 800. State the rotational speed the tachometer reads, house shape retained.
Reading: rpm 7600
